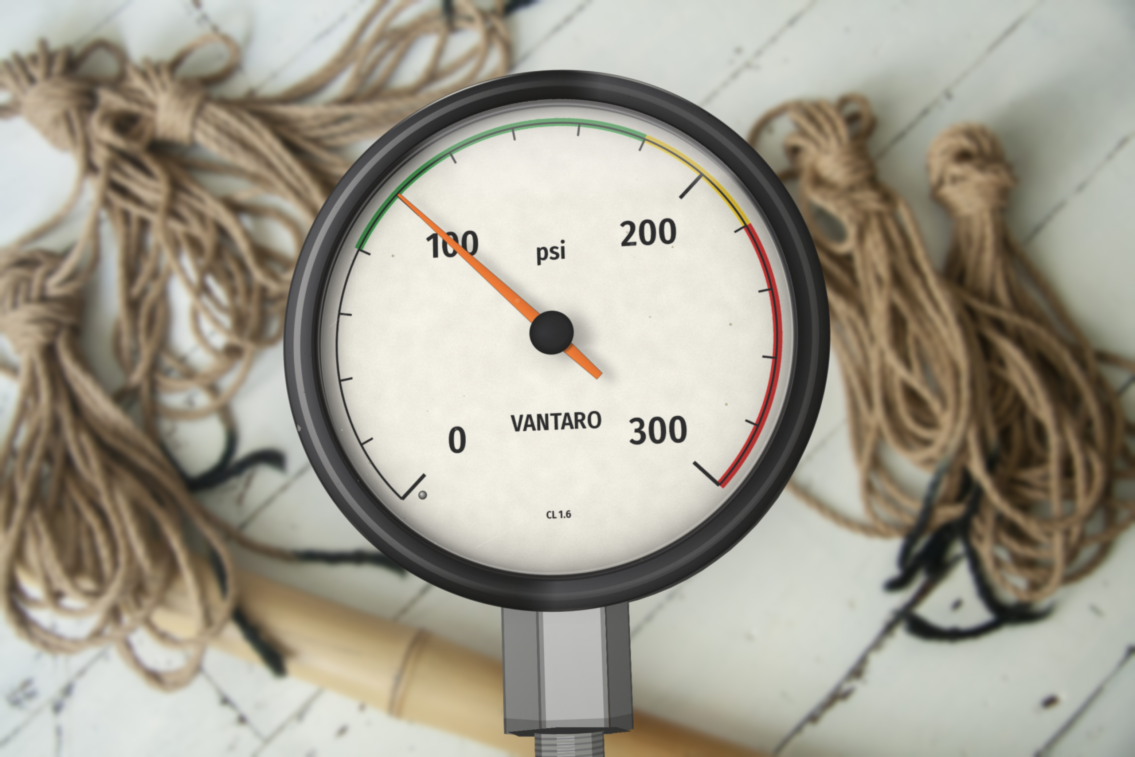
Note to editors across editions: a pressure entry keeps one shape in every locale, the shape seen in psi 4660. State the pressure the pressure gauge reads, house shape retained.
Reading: psi 100
